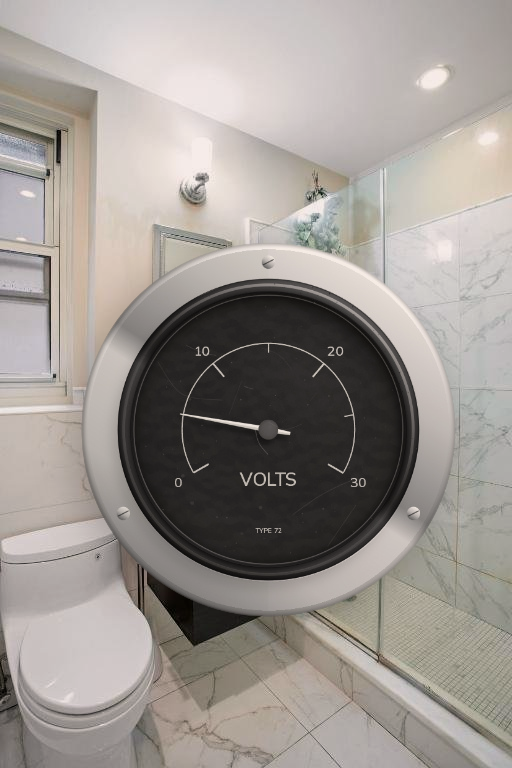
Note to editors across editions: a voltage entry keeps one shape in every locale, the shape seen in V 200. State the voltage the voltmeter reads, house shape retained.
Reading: V 5
